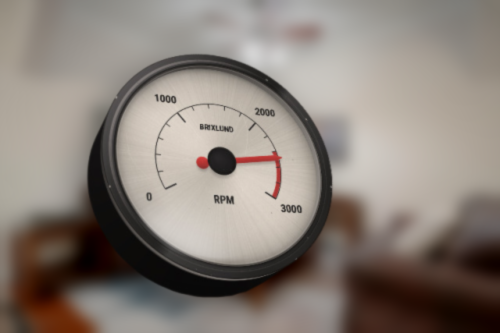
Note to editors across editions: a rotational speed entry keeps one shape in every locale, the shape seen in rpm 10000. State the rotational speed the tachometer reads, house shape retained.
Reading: rpm 2500
